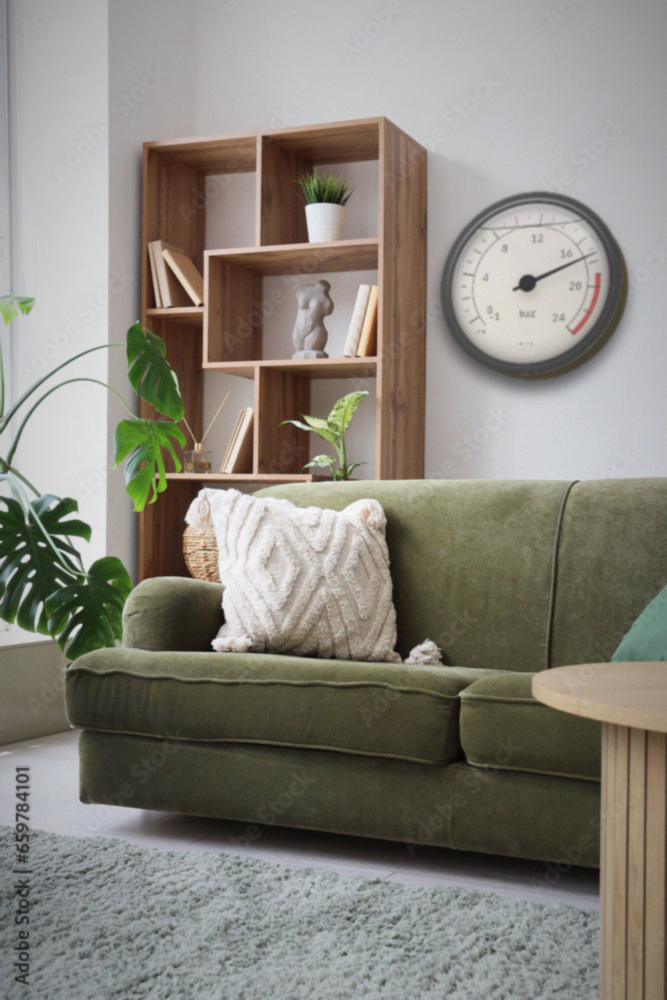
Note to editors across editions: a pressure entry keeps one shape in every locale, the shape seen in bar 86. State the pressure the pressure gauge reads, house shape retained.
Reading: bar 17.5
